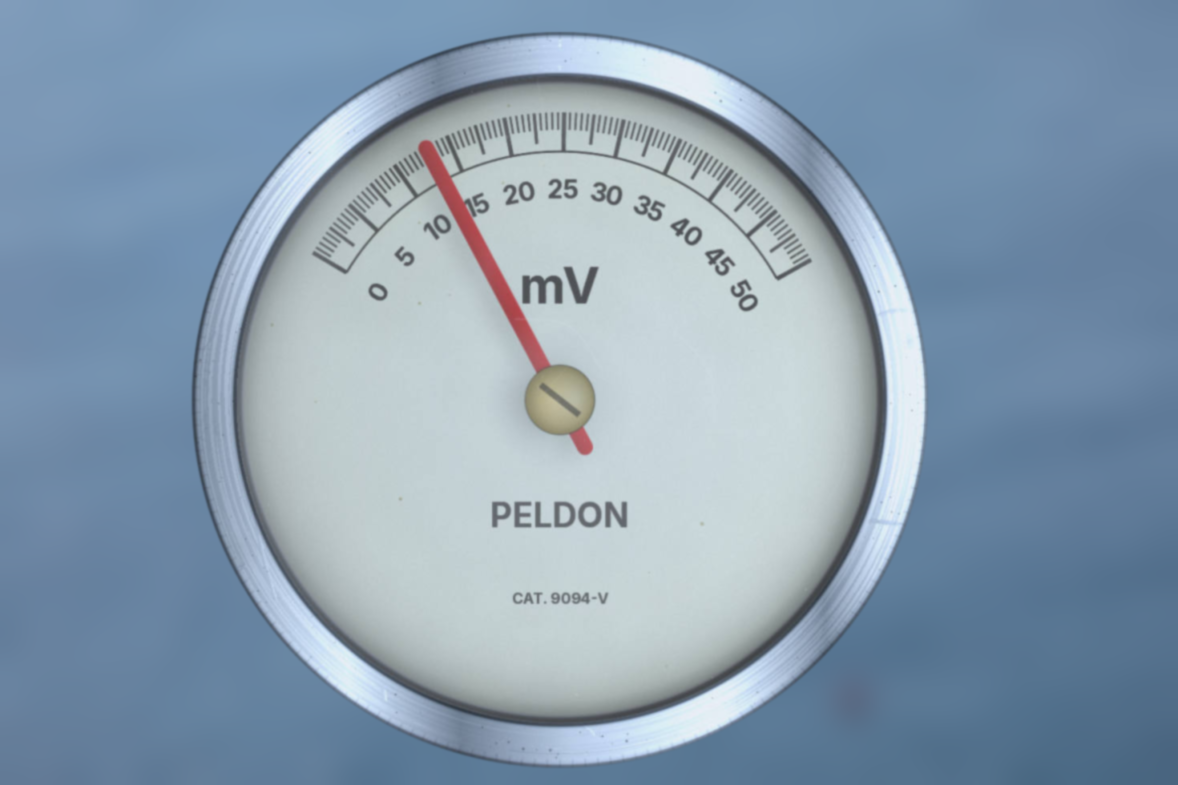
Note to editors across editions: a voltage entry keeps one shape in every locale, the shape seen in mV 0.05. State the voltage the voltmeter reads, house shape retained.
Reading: mV 13
